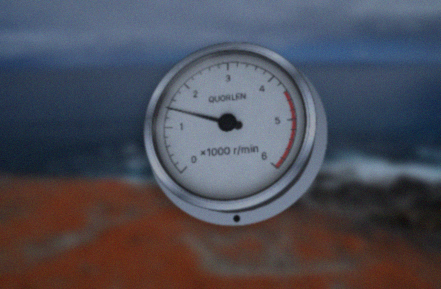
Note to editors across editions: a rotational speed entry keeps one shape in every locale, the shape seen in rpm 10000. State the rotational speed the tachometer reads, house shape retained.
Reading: rpm 1400
